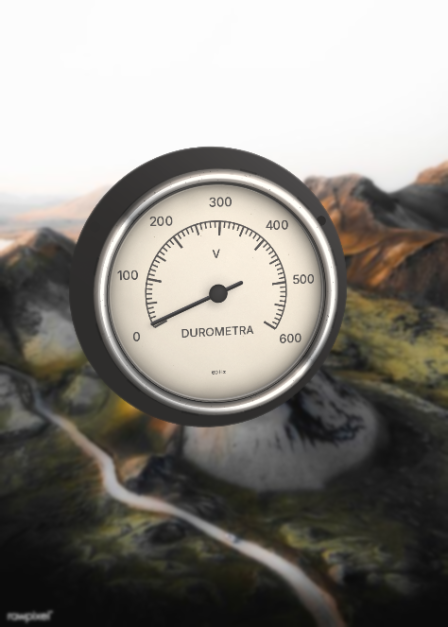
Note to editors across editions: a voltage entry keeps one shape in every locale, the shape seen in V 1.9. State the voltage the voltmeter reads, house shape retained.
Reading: V 10
